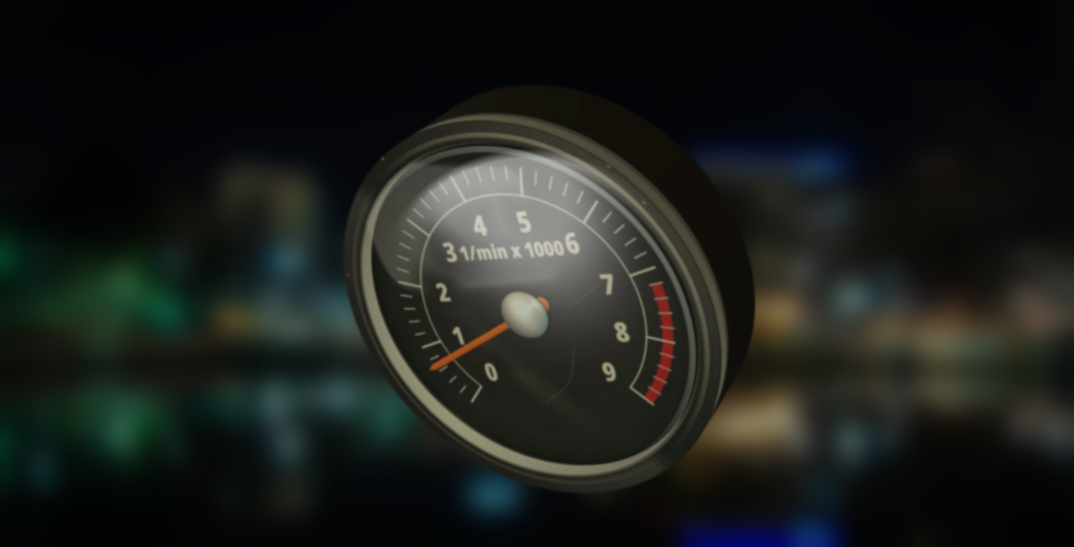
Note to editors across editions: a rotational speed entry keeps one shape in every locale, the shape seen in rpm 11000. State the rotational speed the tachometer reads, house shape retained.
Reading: rpm 700
